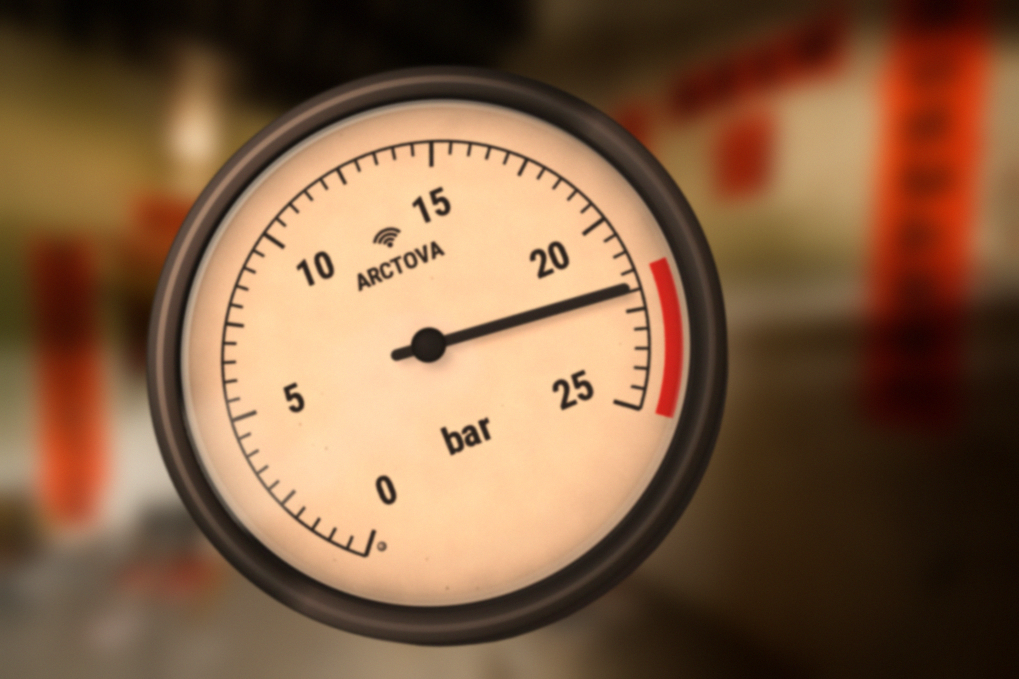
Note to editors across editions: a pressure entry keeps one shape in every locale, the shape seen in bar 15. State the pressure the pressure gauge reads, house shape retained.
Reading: bar 22
